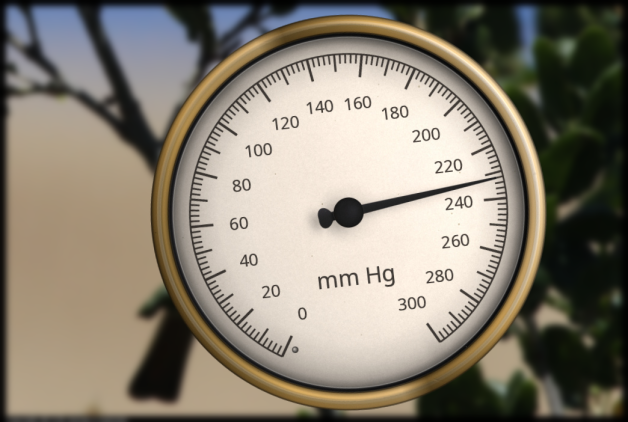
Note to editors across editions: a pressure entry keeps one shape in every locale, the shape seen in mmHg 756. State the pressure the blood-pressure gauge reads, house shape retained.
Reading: mmHg 232
